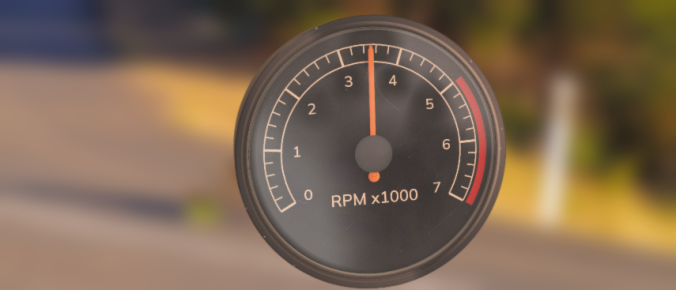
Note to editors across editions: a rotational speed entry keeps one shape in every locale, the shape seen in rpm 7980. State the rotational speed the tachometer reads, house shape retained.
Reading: rpm 3500
